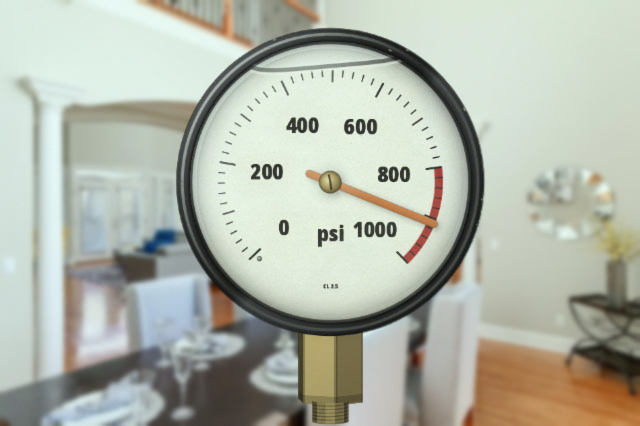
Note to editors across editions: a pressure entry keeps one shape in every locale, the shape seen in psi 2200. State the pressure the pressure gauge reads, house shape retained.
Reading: psi 910
